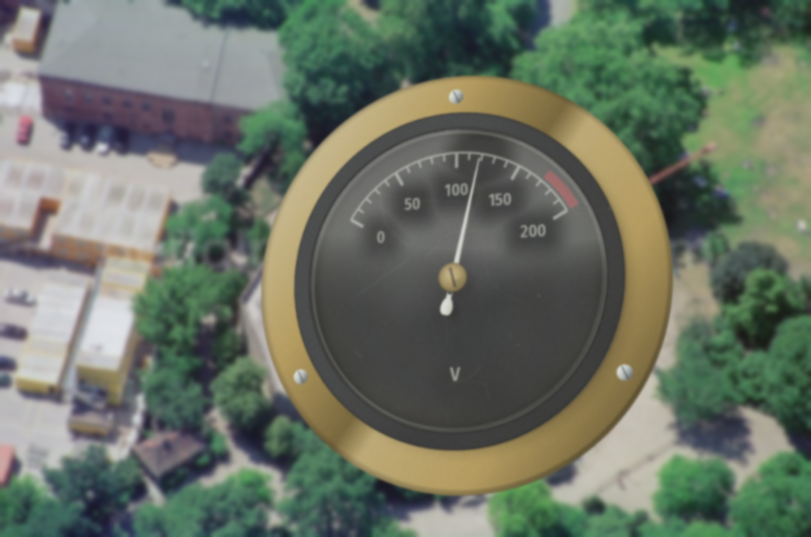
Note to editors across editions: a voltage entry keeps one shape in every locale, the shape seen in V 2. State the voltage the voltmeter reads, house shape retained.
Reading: V 120
